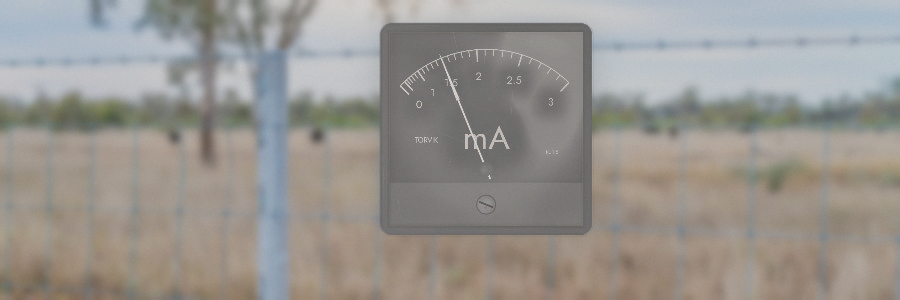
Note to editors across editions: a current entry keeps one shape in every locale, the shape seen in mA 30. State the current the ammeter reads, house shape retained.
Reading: mA 1.5
